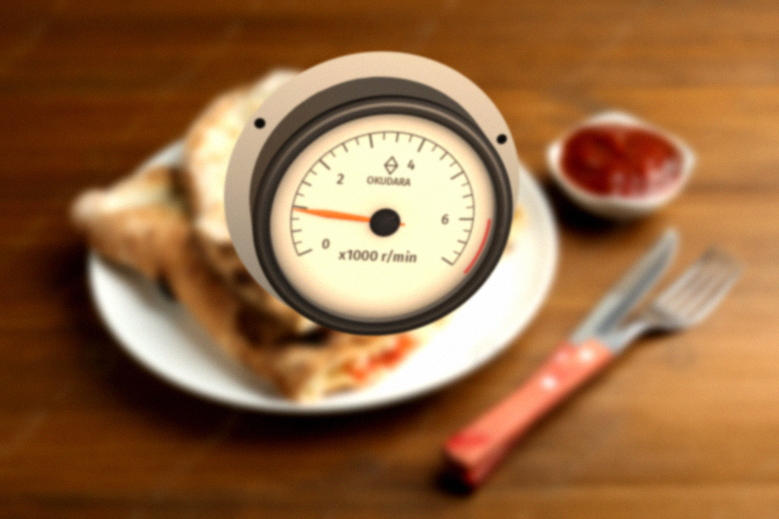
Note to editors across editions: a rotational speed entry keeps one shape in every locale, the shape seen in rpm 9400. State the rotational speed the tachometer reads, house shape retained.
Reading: rpm 1000
